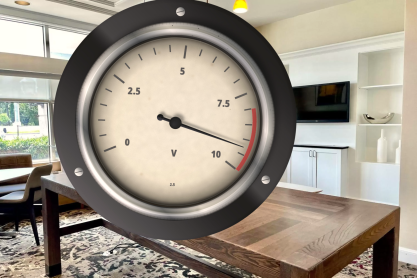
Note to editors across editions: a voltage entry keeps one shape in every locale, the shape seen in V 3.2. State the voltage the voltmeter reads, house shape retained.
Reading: V 9.25
